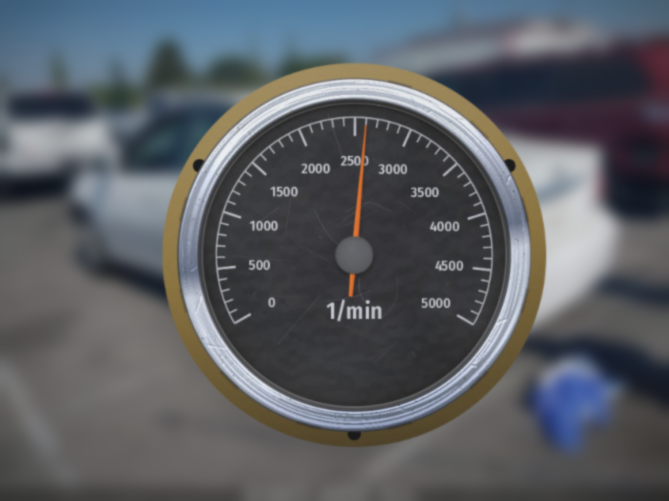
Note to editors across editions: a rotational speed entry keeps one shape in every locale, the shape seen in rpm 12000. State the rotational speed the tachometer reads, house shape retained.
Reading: rpm 2600
